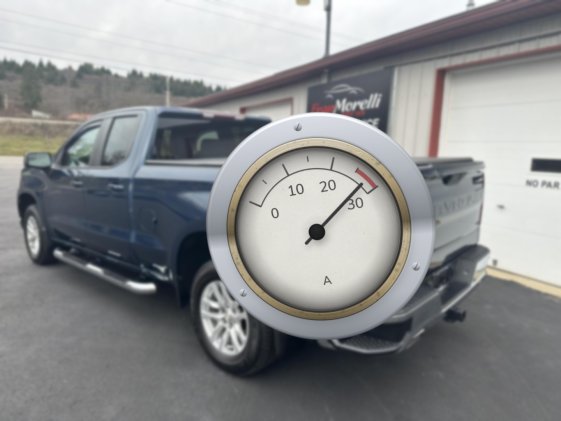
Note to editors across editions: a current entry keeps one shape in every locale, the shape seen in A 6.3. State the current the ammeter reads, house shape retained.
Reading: A 27.5
